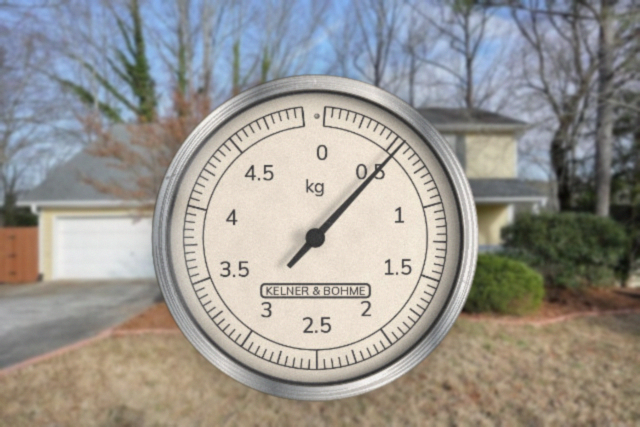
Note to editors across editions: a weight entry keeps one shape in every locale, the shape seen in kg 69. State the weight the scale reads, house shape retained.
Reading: kg 0.55
